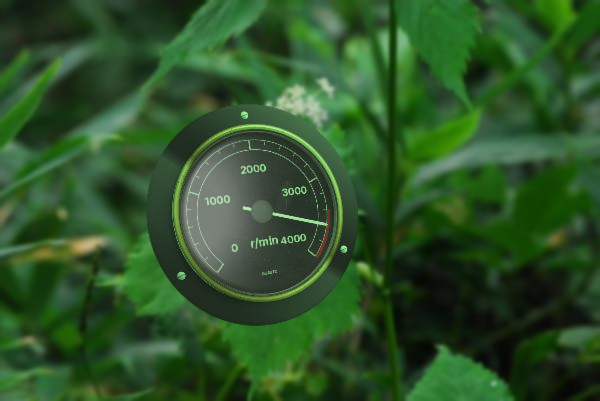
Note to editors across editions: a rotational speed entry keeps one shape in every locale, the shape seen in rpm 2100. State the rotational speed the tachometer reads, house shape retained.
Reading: rpm 3600
